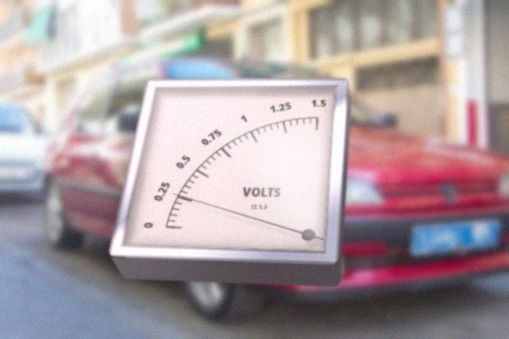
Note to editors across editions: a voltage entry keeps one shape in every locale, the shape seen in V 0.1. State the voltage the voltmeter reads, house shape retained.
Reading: V 0.25
